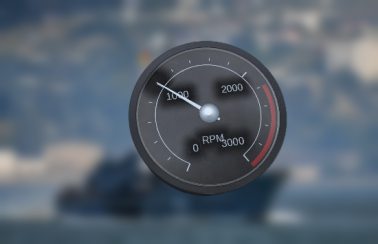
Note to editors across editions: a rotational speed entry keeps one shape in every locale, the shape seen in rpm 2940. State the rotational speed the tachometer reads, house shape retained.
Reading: rpm 1000
